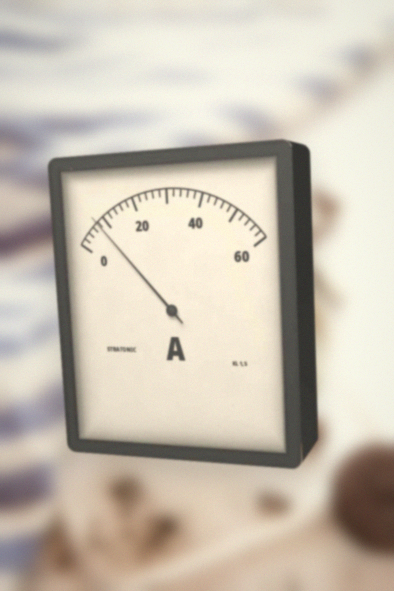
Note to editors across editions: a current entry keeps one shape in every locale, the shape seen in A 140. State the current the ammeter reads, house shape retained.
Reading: A 8
